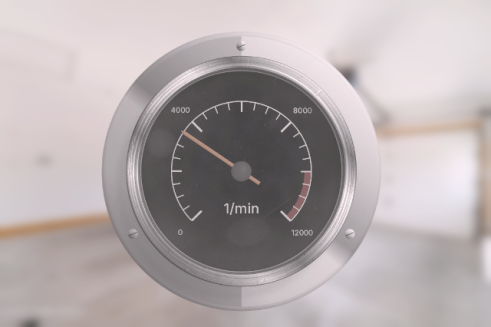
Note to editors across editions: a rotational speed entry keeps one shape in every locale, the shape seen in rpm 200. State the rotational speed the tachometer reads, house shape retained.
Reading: rpm 3500
